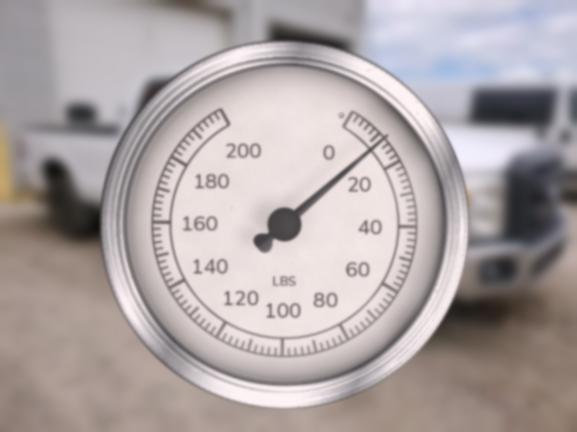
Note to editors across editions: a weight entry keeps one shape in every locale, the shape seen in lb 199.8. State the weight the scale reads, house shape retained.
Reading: lb 12
